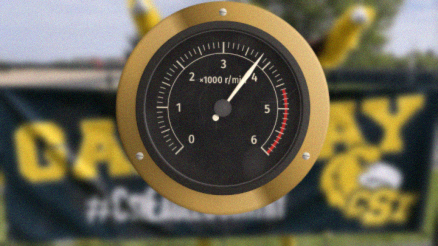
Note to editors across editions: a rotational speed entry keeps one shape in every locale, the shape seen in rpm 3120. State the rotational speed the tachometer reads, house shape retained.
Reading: rpm 3800
